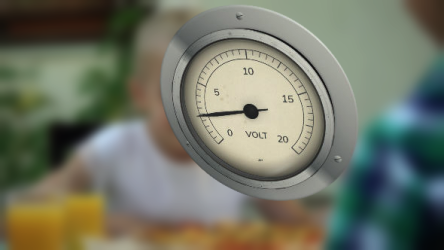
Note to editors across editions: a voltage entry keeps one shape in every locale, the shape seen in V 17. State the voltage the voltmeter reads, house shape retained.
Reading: V 2.5
